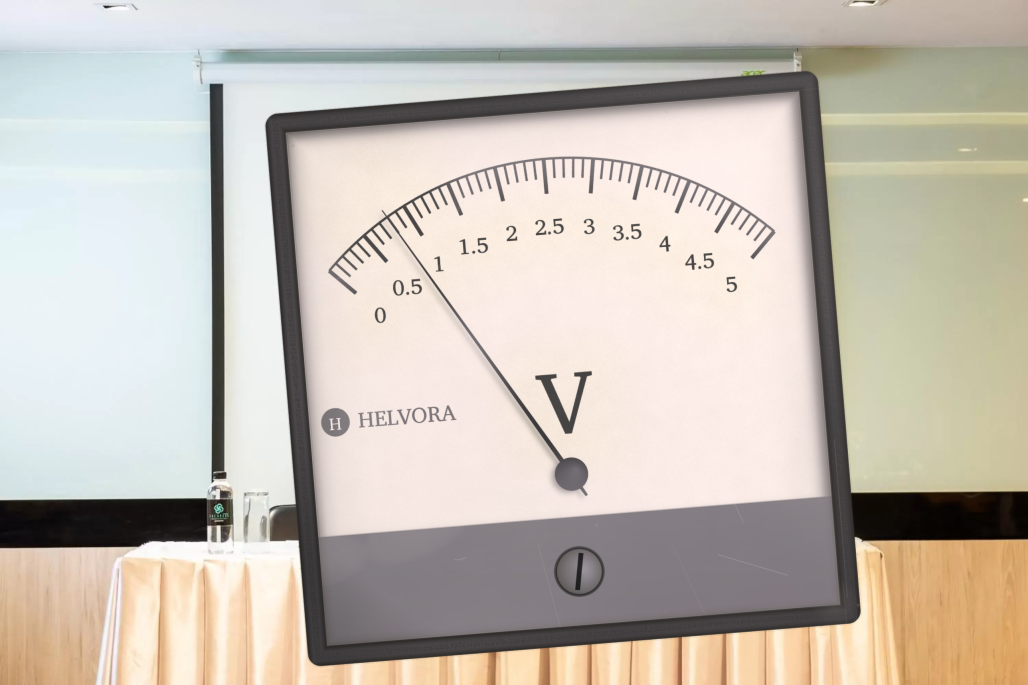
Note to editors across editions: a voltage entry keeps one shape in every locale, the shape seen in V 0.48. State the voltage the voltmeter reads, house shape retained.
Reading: V 0.8
